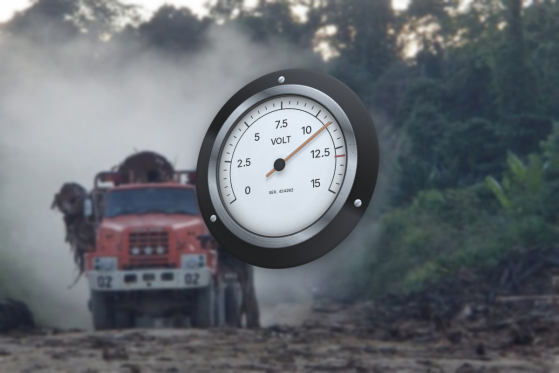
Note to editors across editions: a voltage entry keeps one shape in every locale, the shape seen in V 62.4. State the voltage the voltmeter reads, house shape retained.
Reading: V 11
